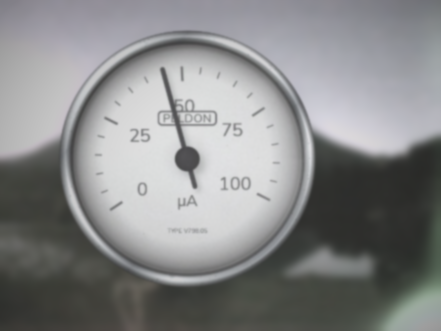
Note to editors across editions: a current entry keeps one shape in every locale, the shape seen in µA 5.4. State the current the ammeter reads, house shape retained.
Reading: µA 45
